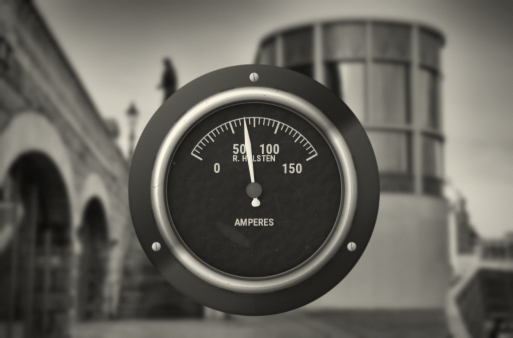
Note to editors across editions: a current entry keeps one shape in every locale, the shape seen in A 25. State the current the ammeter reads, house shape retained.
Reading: A 65
